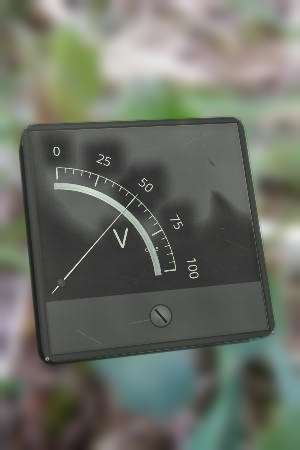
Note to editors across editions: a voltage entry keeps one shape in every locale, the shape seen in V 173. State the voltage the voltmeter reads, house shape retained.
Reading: V 50
